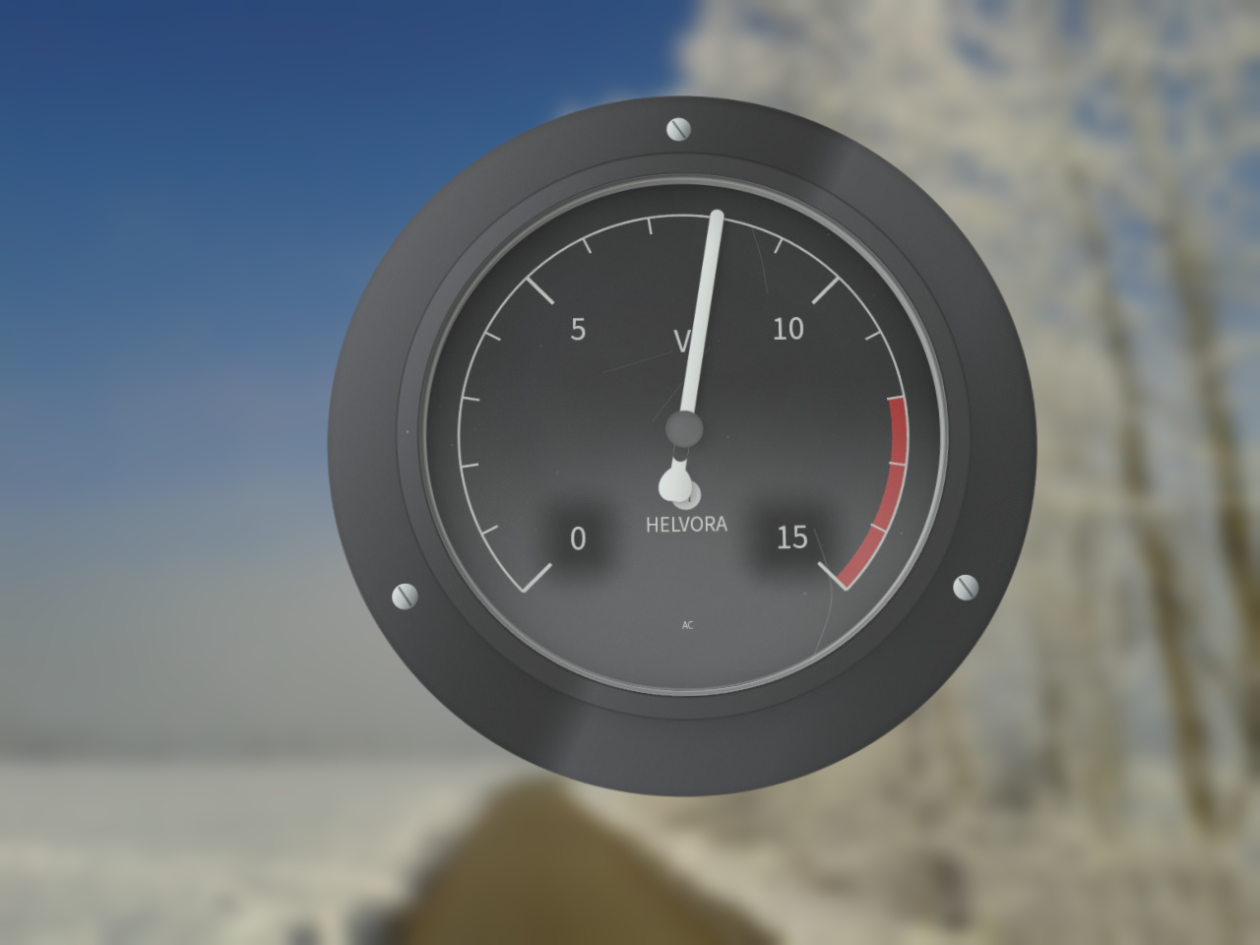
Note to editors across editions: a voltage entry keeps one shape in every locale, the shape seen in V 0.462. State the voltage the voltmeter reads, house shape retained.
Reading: V 8
